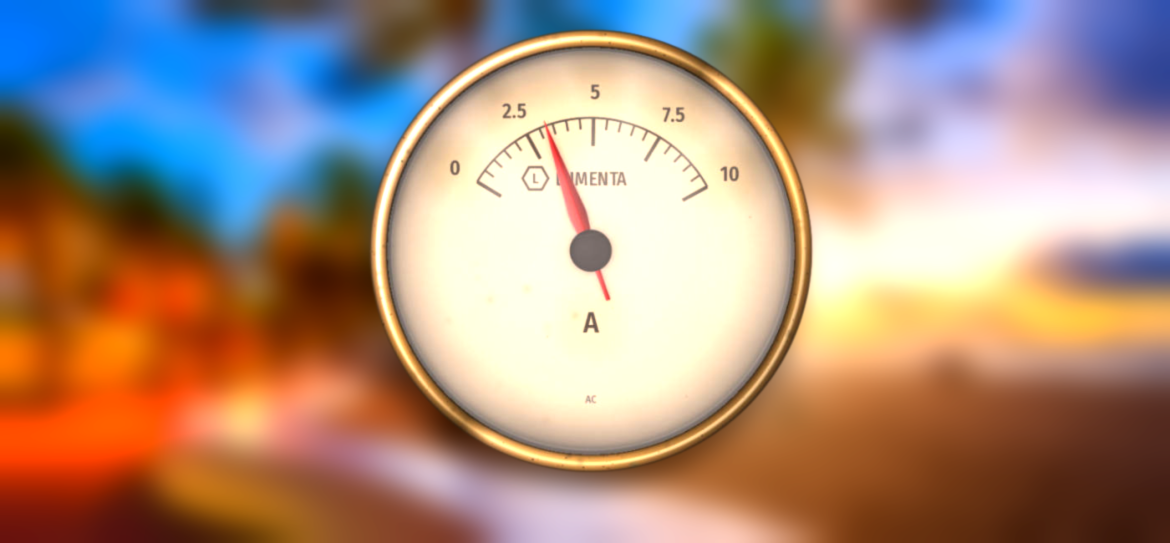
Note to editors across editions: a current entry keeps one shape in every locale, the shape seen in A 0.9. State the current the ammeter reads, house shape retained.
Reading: A 3.25
